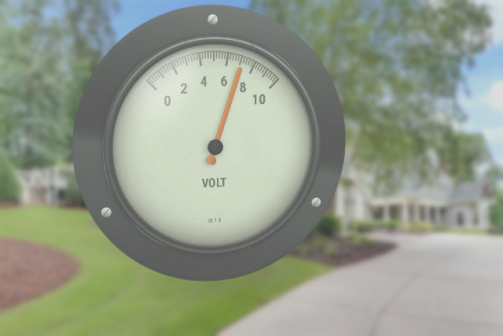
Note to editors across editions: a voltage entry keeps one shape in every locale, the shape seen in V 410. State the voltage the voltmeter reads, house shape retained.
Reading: V 7
